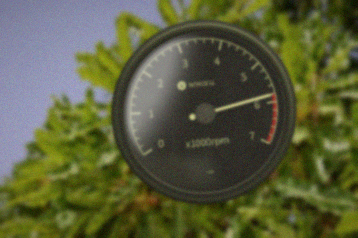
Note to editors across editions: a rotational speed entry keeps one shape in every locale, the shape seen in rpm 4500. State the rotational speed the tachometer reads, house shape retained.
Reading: rpm 5800
